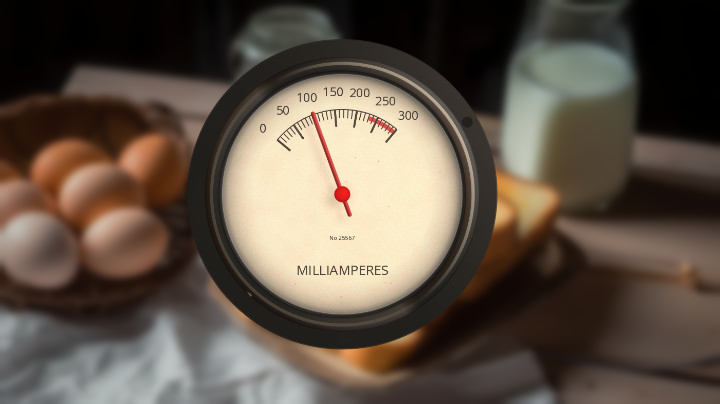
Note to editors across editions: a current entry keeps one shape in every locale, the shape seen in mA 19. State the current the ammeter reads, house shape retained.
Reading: mA 100
